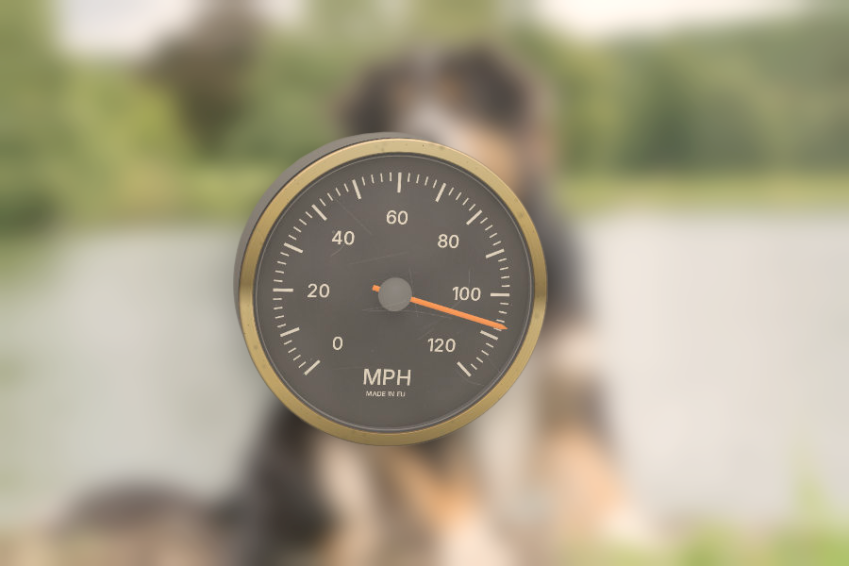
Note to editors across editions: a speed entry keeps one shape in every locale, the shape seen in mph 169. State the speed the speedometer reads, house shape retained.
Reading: mph 107
